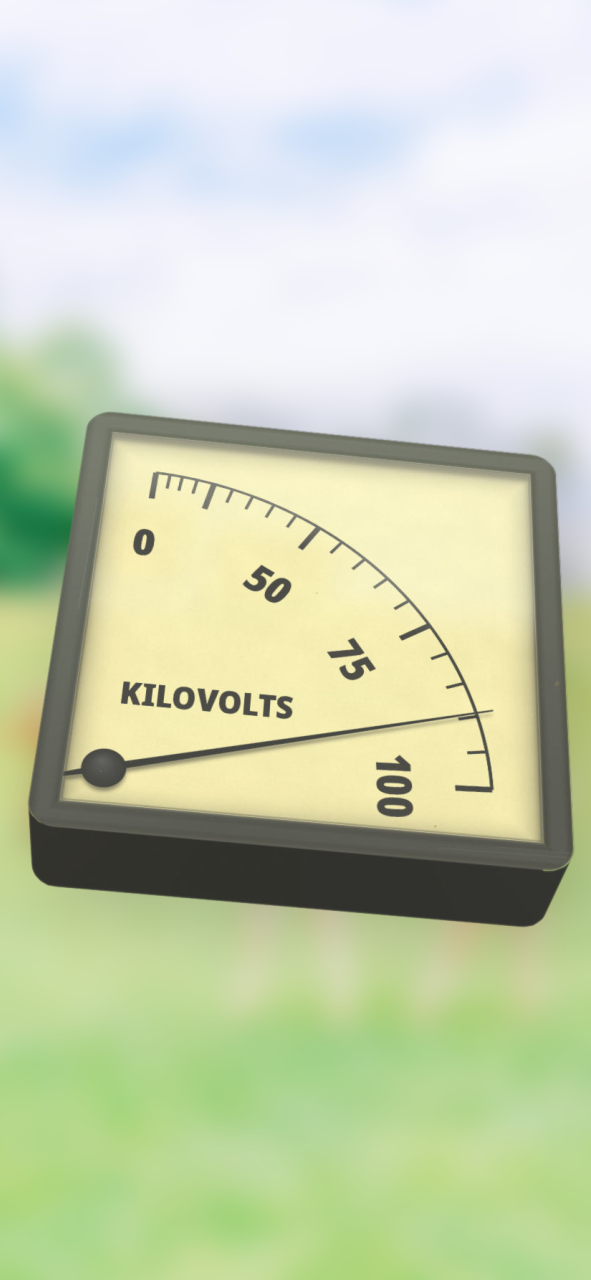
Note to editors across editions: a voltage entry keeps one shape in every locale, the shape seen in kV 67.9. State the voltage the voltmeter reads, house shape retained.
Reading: kV 90
